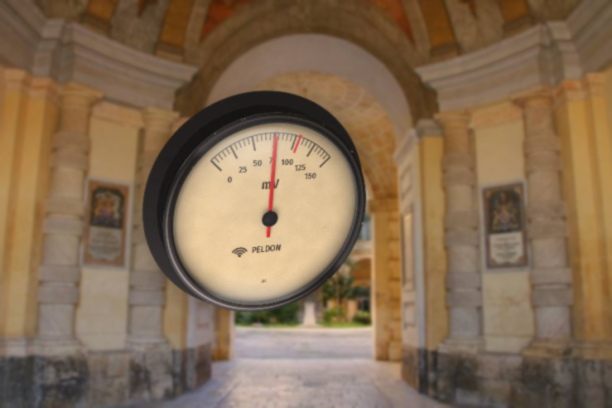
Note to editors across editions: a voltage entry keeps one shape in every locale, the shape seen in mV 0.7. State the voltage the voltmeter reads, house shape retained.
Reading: mV 75
